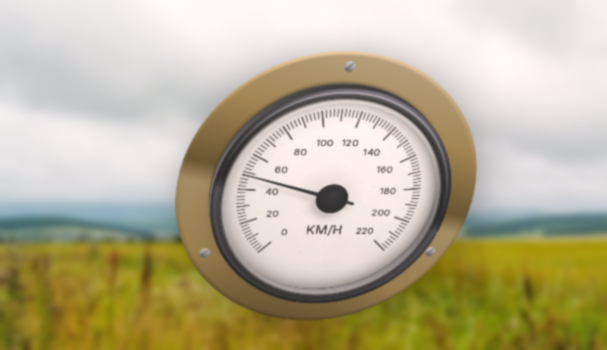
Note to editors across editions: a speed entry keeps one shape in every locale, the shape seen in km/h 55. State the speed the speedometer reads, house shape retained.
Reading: km/h 50
